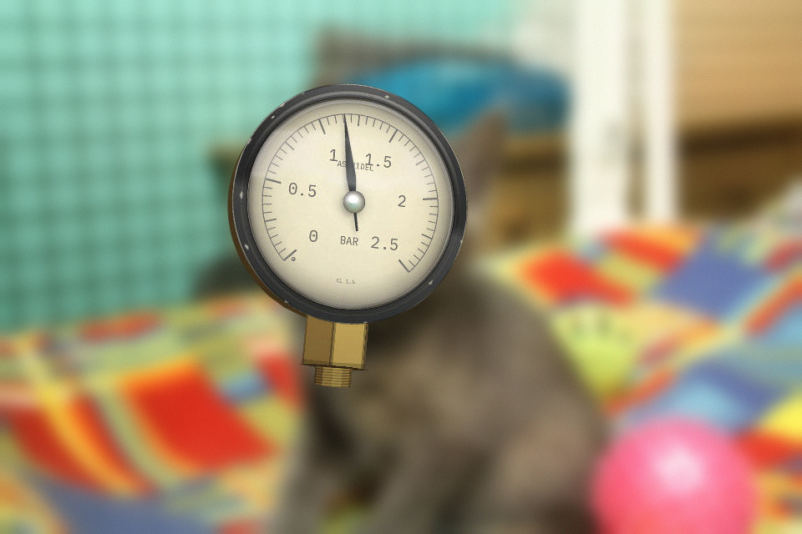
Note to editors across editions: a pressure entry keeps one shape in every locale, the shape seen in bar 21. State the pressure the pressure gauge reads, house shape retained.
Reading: bar 1.15
